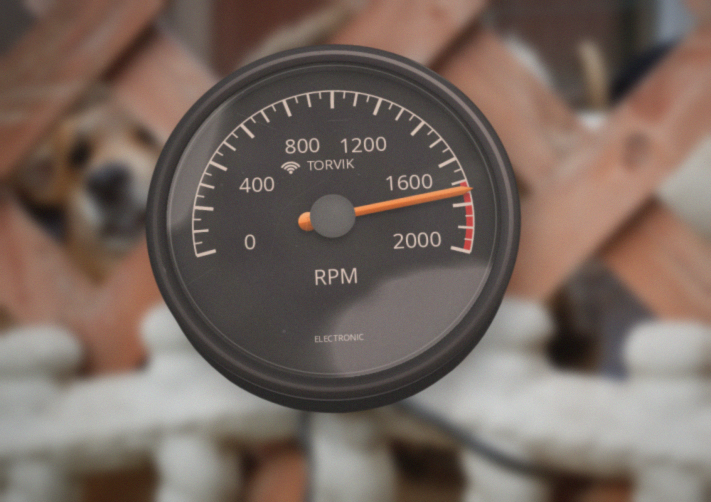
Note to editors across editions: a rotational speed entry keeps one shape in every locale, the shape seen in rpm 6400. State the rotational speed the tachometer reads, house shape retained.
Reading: rpm 1750
